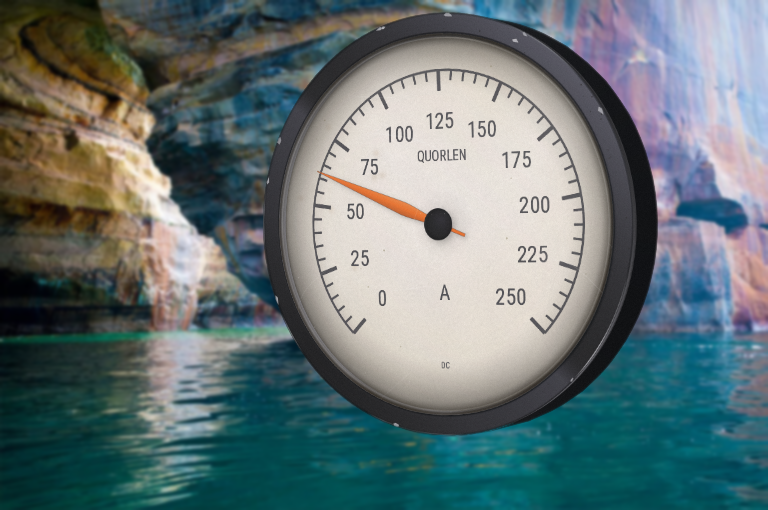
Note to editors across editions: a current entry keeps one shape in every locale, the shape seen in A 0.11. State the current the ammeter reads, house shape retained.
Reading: A 62.5
